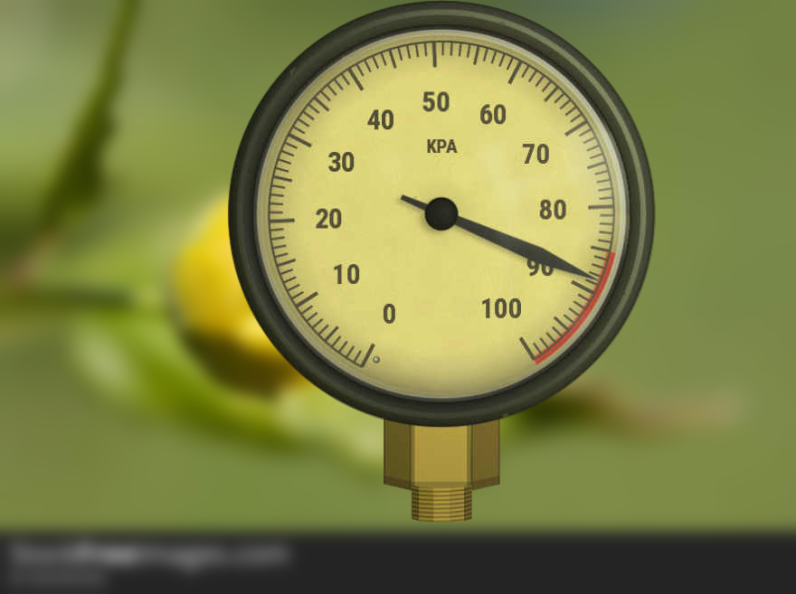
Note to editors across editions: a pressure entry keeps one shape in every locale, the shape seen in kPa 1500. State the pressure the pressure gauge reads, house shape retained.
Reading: kPa 88.5
